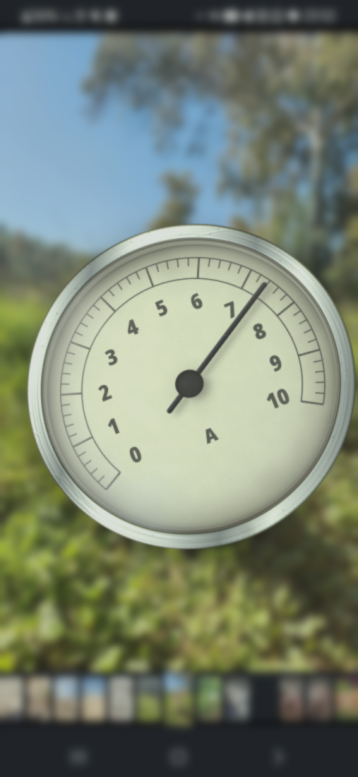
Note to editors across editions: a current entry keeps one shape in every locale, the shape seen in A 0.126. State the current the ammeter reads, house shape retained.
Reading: A 7.4
